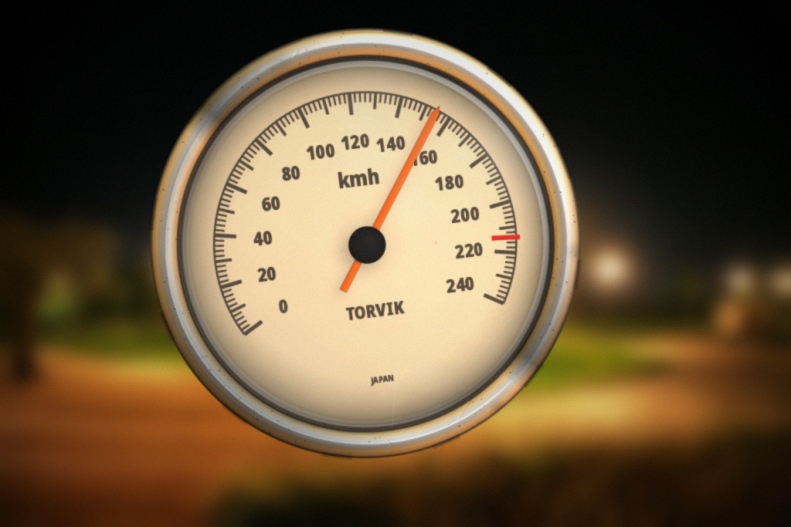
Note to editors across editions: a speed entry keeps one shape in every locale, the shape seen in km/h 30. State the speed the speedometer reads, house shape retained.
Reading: km/h 154
